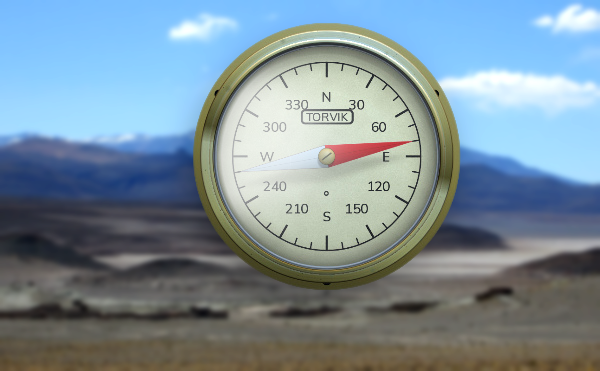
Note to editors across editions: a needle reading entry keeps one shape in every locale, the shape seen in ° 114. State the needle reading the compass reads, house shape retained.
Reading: ° 80
